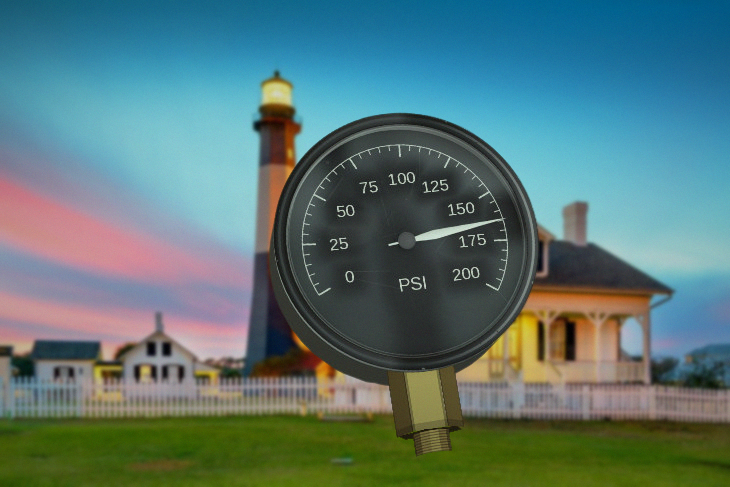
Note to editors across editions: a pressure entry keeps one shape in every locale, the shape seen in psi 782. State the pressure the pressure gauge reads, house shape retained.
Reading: psi 165
